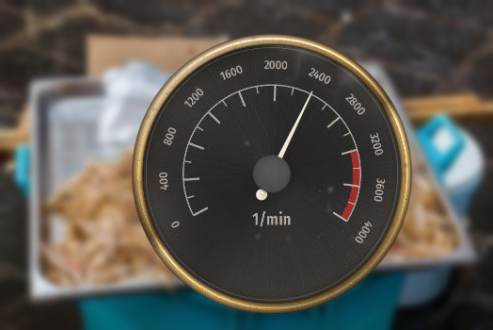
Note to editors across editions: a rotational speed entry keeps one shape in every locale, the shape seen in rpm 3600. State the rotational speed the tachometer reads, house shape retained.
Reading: rpm 2400
